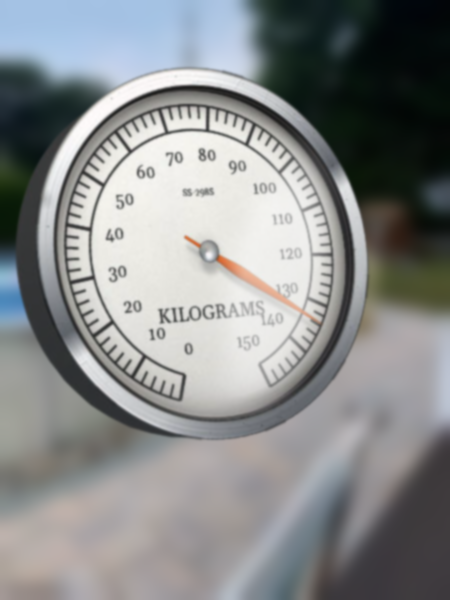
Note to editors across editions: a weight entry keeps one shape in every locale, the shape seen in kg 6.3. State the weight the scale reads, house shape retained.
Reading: kg 134
